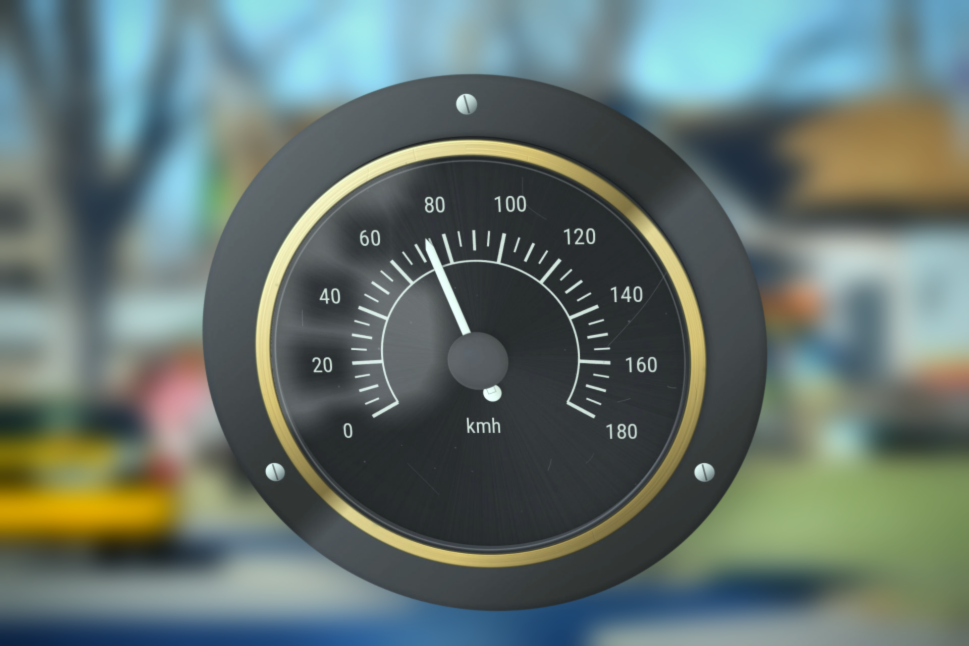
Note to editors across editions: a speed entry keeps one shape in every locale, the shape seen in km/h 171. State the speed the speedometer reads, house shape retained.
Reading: km/h 75
